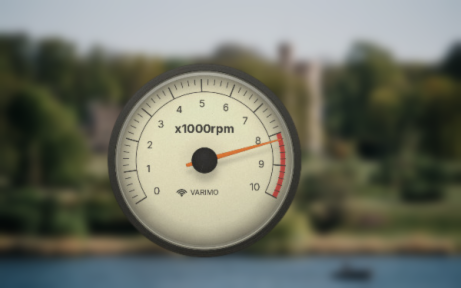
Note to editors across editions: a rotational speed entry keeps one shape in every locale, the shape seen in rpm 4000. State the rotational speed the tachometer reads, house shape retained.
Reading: rpm 8200
